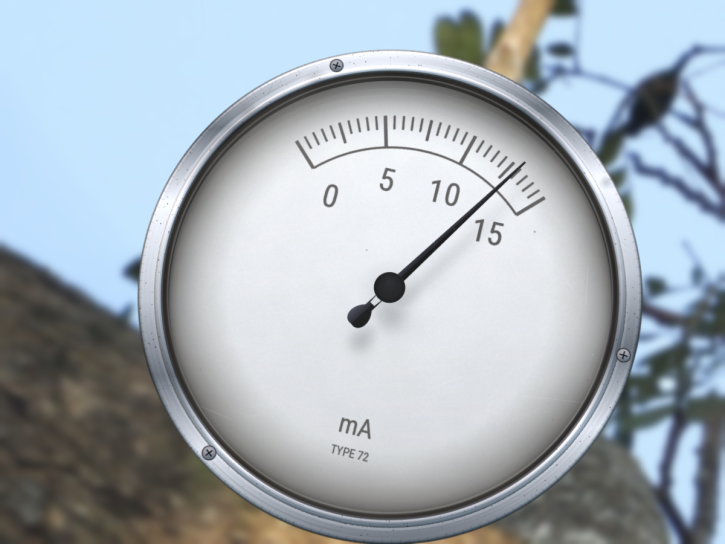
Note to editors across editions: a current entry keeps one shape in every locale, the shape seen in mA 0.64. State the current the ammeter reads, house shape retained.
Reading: mA 13
